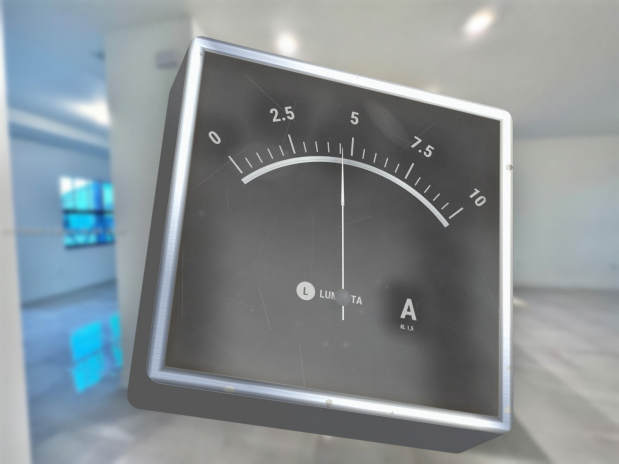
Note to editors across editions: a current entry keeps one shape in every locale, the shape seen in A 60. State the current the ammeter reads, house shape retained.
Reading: A 4.5
